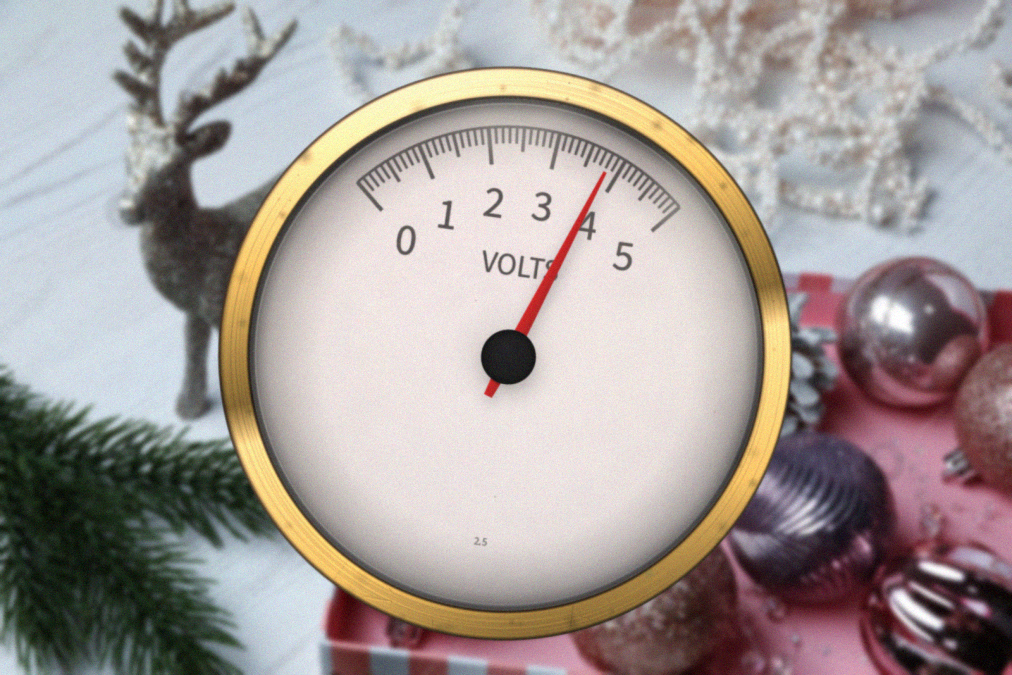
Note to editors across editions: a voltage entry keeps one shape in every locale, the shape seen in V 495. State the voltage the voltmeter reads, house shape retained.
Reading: V 3.8
